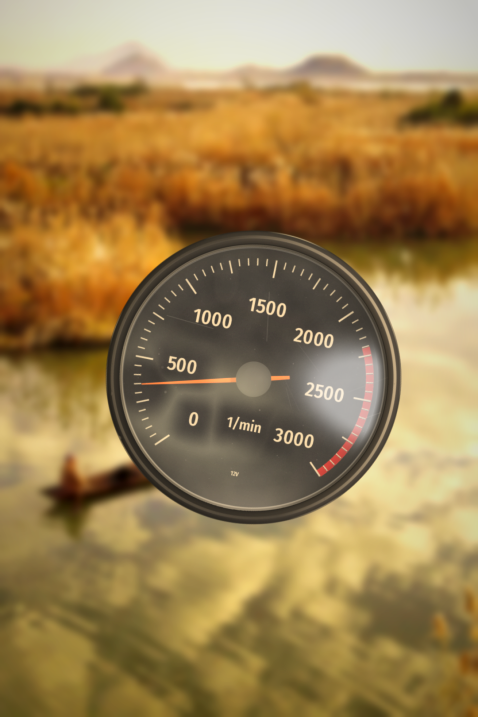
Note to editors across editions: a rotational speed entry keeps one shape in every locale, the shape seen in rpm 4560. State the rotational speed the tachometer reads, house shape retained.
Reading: rpm 350
